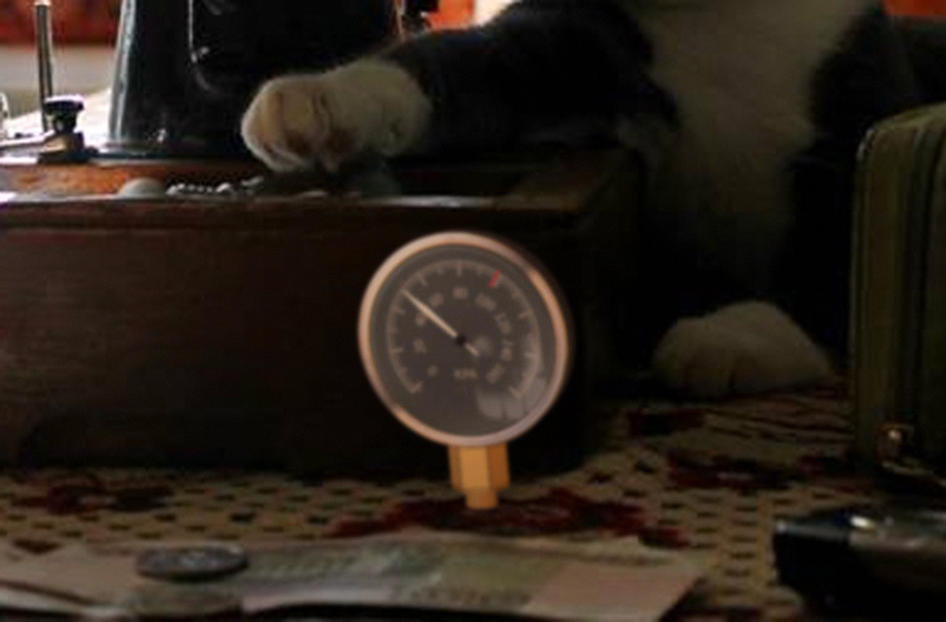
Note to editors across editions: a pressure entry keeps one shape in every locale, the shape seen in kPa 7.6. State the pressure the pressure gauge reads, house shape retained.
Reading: kPa 50
